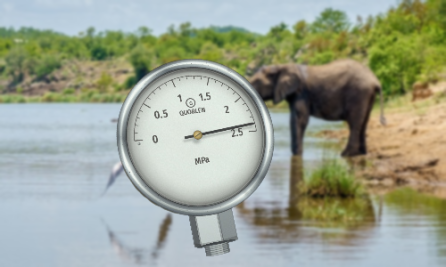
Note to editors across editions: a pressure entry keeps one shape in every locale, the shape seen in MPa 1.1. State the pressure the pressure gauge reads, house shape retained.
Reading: MPa 2.4
